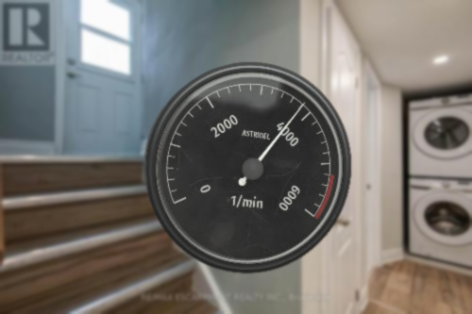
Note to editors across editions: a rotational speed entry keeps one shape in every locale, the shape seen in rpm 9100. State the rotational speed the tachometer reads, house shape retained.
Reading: rpm 3800
